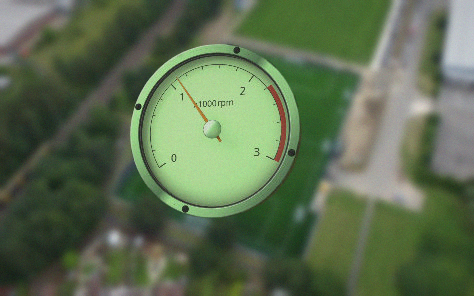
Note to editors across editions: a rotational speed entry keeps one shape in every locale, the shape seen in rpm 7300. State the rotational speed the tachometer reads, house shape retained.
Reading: rpm 1100
